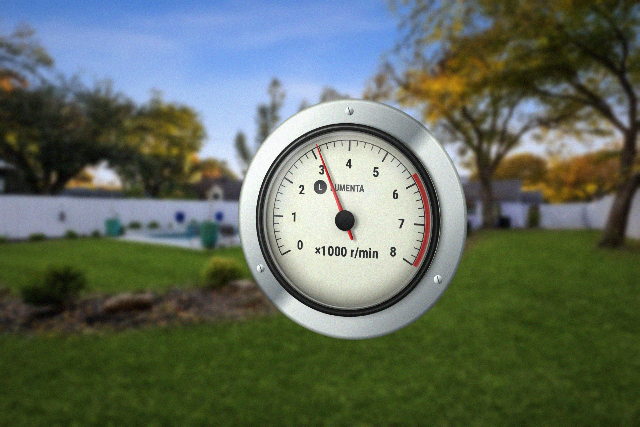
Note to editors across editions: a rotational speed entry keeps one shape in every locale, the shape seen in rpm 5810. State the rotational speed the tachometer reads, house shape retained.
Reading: rpm 3200
